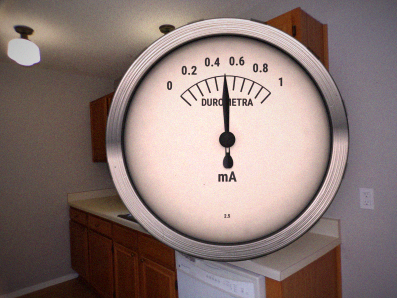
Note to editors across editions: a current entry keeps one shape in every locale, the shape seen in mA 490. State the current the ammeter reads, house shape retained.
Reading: mA 0.5
